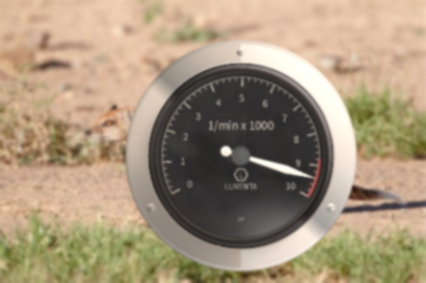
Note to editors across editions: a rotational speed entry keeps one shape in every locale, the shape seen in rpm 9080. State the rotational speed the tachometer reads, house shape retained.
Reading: rpm 9400
